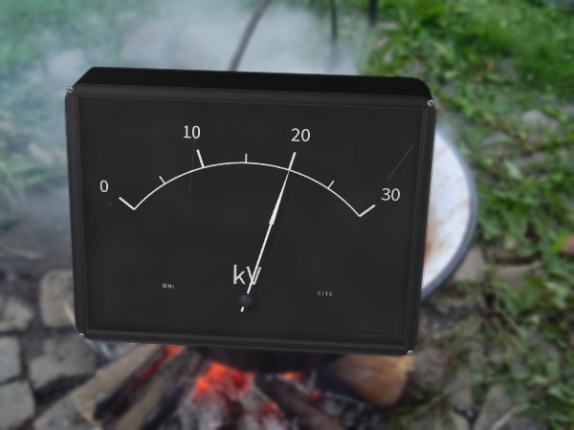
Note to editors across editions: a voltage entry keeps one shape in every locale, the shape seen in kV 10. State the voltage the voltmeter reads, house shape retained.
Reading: kV 20
